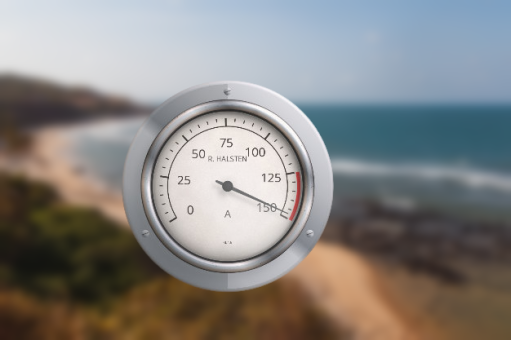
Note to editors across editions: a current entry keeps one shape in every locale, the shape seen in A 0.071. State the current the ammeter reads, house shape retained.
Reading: A 147.5
